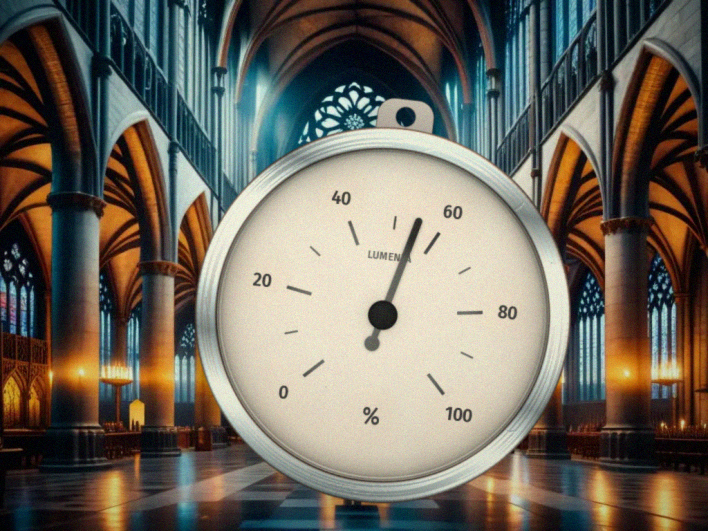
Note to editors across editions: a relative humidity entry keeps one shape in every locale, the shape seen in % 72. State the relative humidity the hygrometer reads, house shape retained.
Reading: % 55
